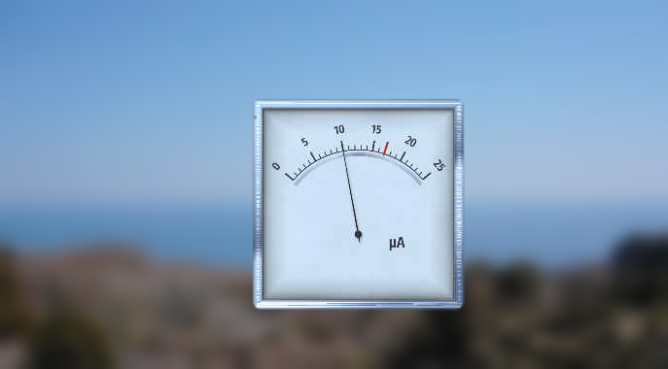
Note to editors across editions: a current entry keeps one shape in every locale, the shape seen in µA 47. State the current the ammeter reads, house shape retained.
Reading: µA 10
